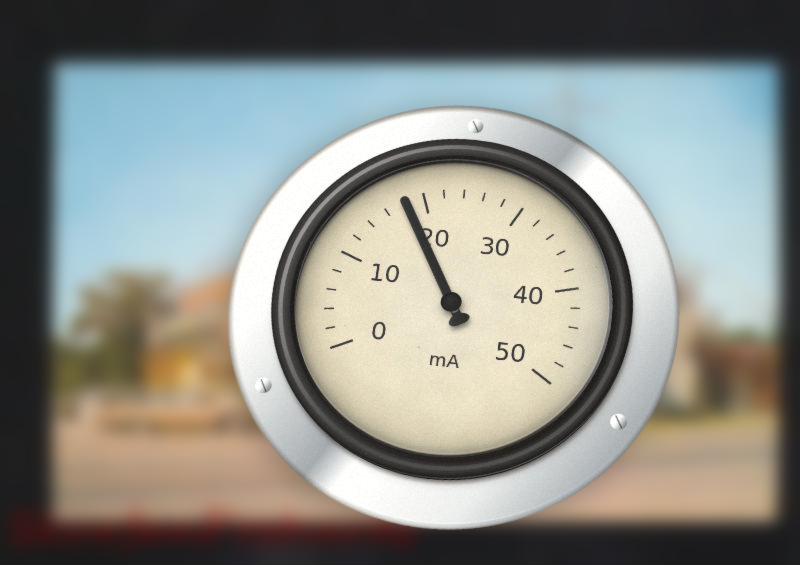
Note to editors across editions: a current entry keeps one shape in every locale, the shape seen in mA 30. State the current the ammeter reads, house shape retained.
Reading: mA 18
